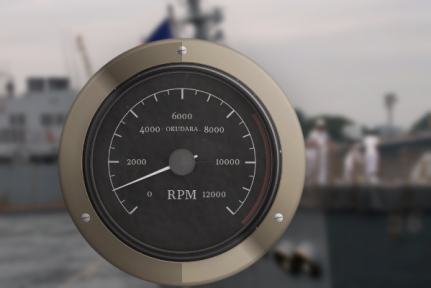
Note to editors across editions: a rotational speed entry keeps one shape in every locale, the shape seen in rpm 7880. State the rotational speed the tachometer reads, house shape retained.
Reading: rpm 1000
